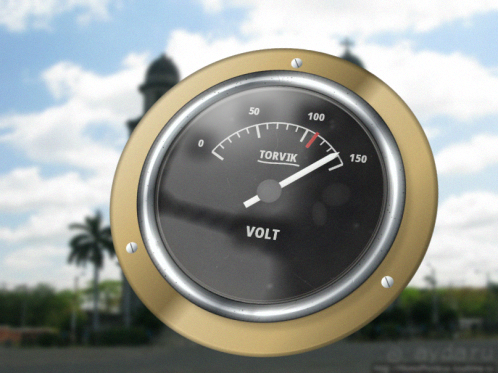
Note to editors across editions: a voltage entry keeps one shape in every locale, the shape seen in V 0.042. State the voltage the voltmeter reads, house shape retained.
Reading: V 140
